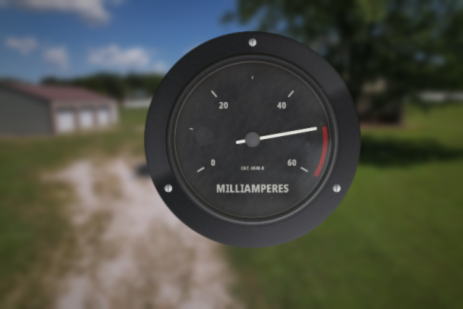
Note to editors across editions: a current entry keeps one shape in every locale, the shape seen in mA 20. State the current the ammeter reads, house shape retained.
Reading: mA 50
